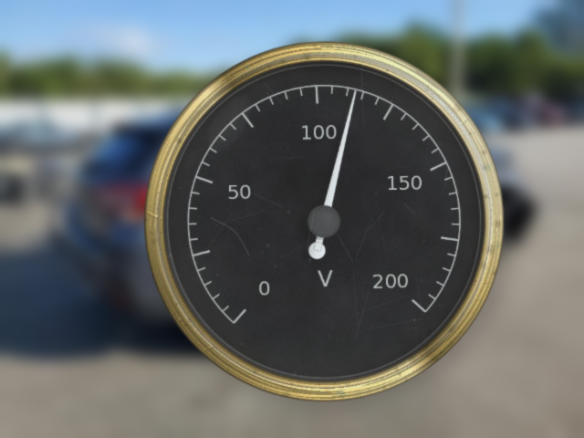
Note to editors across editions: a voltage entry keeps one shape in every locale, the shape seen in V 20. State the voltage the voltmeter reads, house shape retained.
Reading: V 112.5
